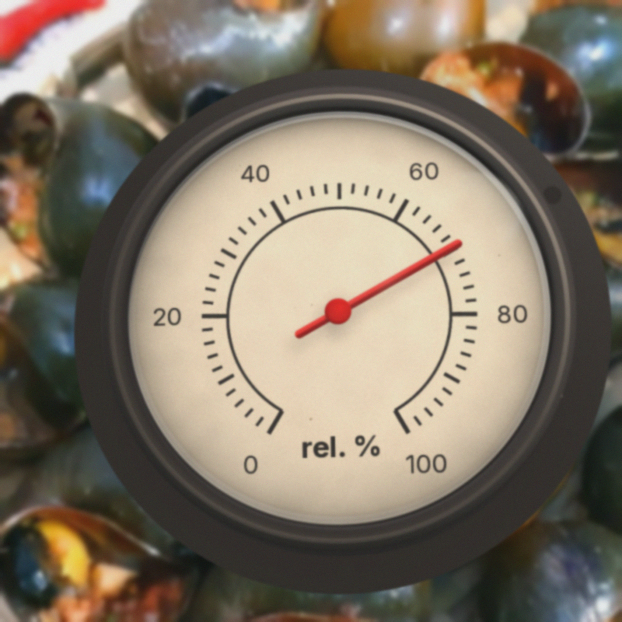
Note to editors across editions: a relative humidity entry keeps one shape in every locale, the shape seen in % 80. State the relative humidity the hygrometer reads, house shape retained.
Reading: % 70
